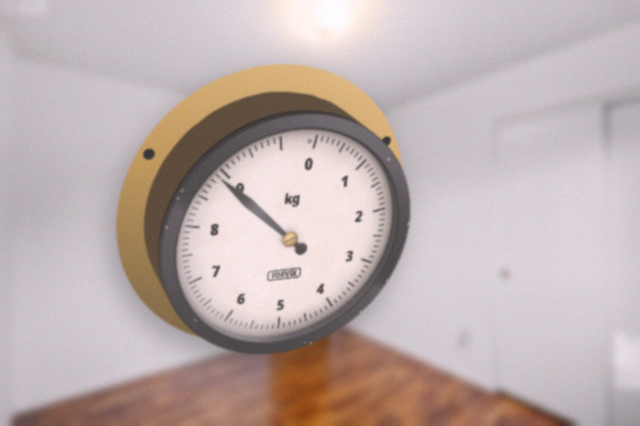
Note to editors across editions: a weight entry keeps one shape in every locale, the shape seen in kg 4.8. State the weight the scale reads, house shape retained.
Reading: kg 8.9
